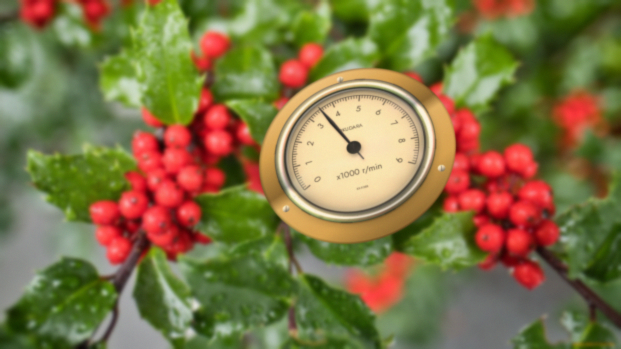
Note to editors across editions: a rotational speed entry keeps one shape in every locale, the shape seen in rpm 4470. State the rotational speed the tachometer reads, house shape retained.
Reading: rpm 3500
